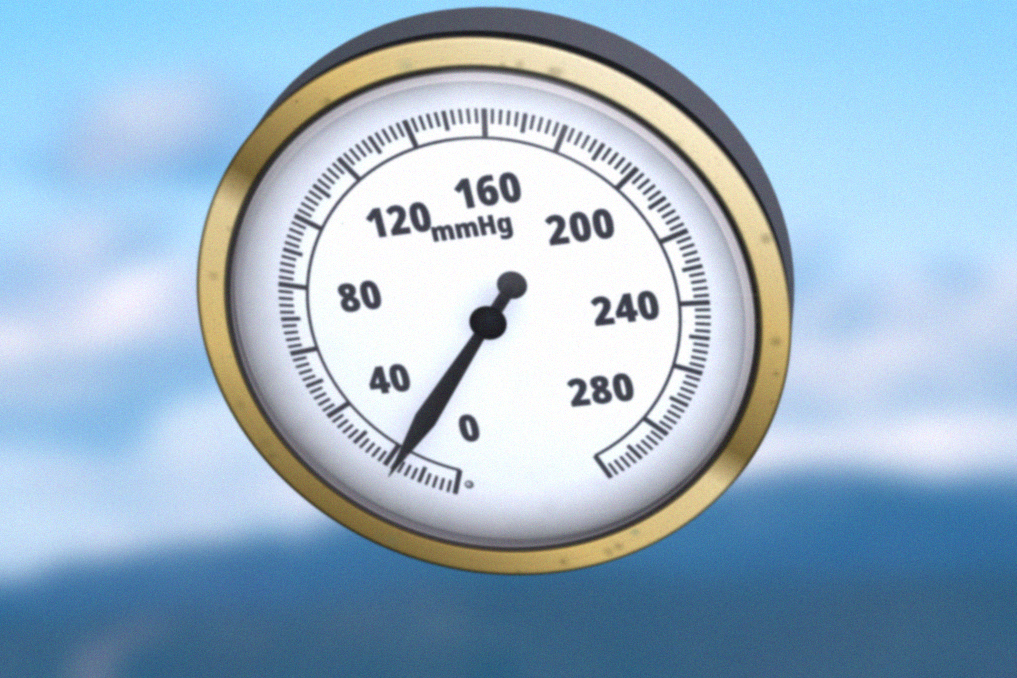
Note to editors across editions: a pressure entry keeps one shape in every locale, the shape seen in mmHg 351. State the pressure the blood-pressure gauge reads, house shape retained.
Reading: mmHg 18
